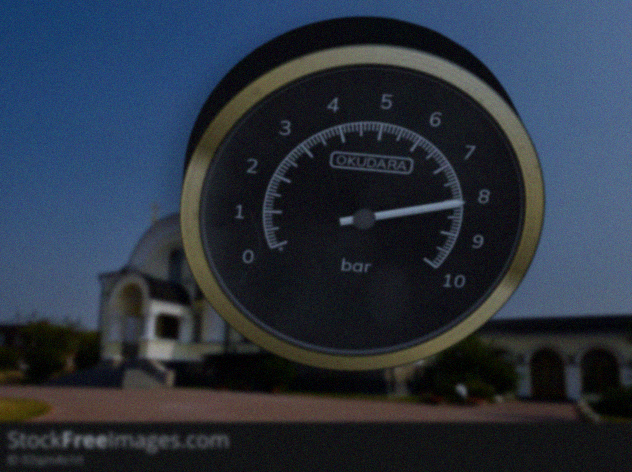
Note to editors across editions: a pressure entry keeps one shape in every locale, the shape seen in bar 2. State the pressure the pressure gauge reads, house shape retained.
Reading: bar 8
